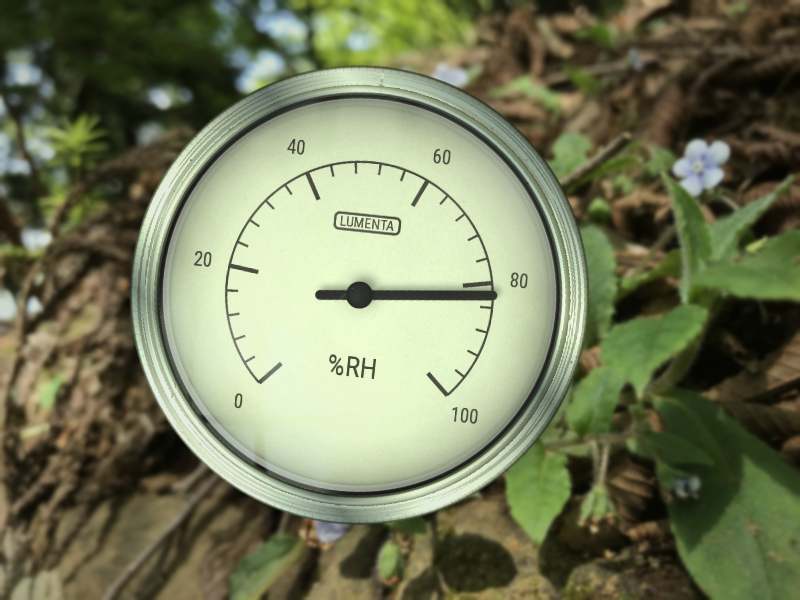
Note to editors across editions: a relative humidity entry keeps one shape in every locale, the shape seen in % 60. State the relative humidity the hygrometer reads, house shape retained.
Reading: % 82
